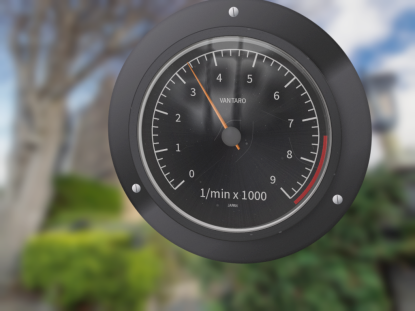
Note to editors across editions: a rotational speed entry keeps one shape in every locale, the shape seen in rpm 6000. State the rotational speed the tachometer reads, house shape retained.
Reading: rpm 3400
